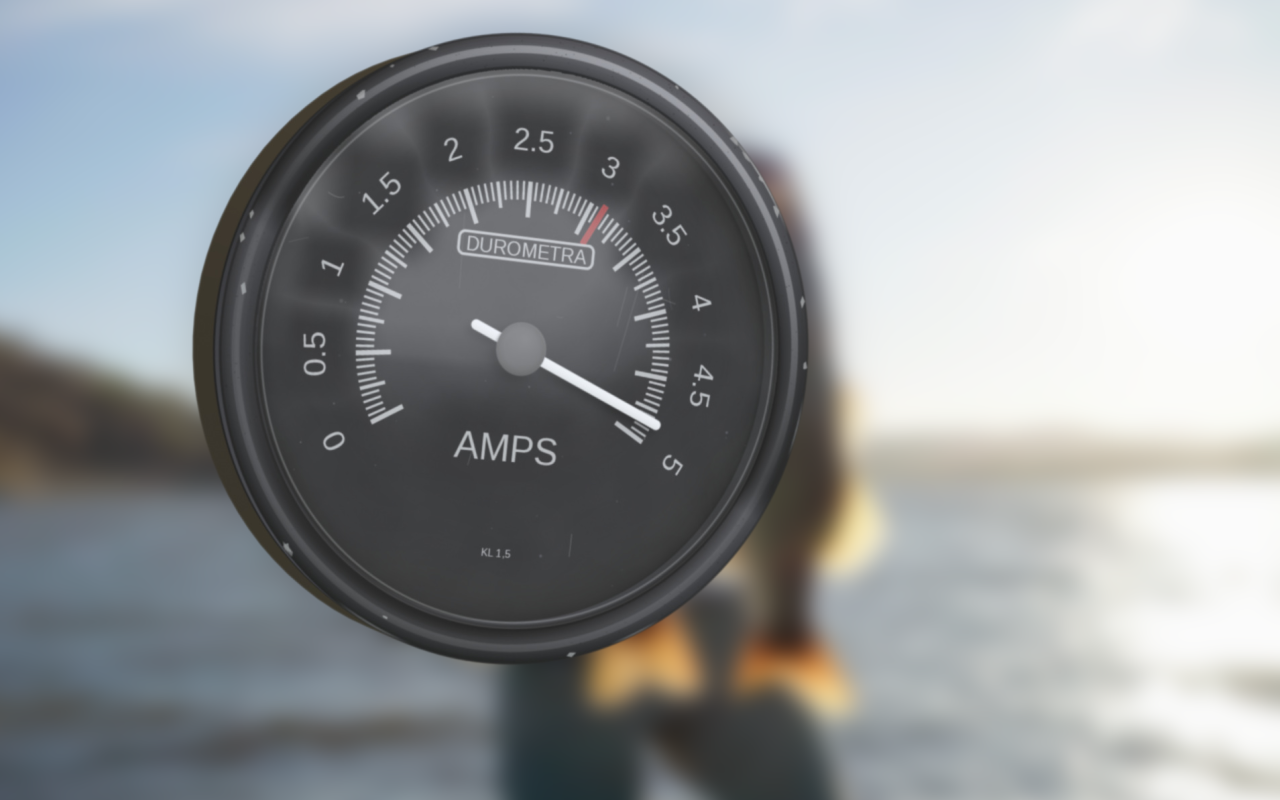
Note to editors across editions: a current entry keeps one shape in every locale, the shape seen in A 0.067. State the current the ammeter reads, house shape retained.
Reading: A 4.85
